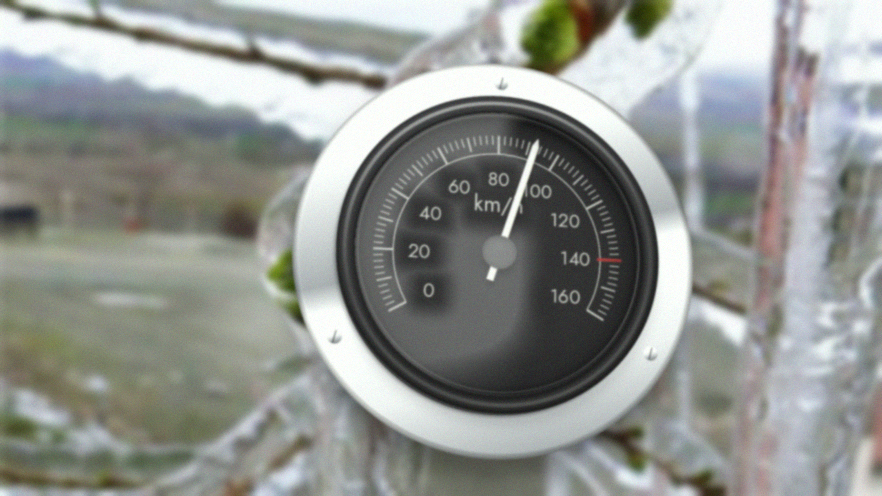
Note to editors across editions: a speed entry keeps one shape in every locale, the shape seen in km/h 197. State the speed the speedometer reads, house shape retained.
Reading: km/h 92
